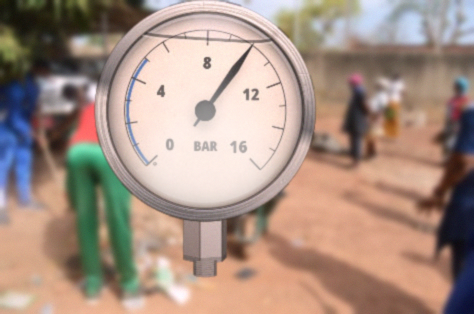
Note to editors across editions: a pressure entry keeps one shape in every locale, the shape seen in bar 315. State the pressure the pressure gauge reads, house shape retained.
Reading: bar 10
